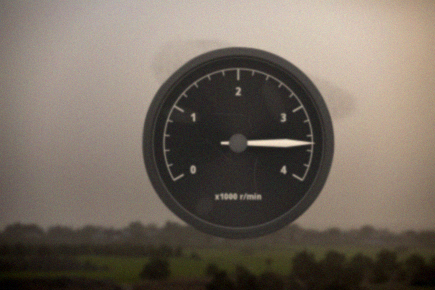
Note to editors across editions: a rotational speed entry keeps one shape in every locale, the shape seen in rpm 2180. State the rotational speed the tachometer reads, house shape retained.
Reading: rpm 3500
